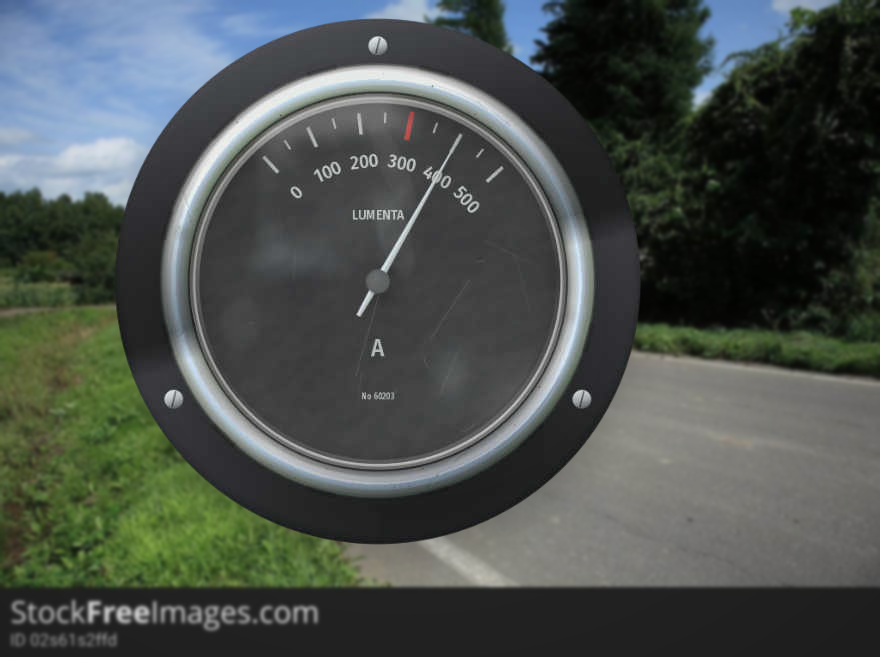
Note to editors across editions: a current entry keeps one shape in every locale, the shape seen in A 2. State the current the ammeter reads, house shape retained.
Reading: A 400
